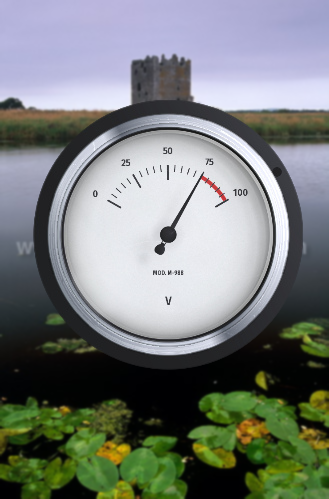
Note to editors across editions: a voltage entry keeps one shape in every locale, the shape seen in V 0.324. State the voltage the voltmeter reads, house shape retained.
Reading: V 75
